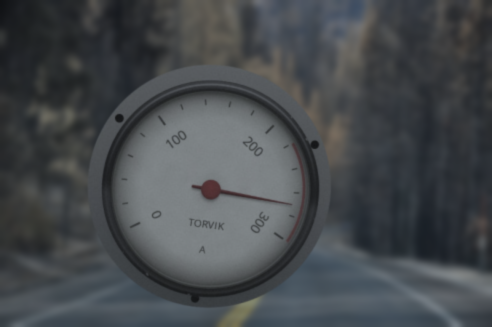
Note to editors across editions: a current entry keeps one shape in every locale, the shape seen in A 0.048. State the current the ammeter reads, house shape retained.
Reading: A 270
